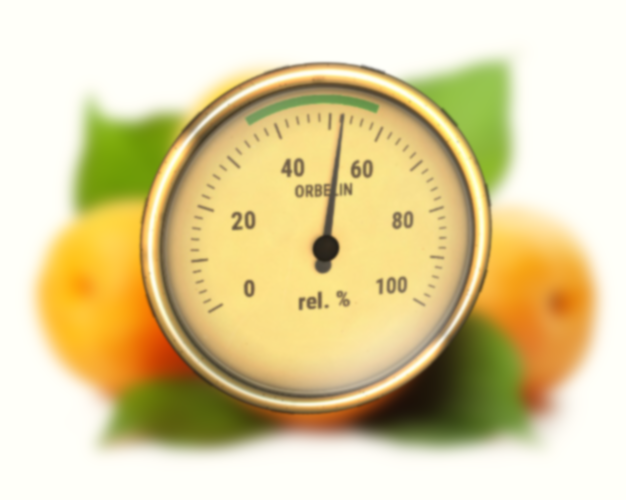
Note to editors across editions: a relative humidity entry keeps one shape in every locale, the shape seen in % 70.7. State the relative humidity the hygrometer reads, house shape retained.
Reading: % 52
